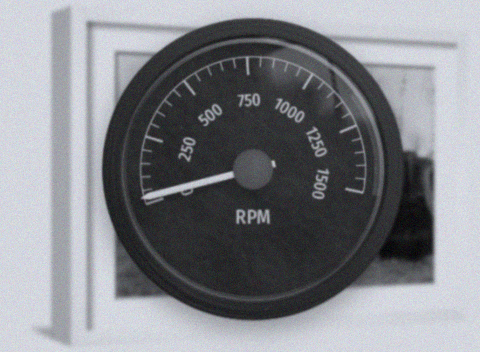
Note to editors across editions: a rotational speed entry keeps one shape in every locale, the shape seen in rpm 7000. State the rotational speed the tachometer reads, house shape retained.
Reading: rpm 25
